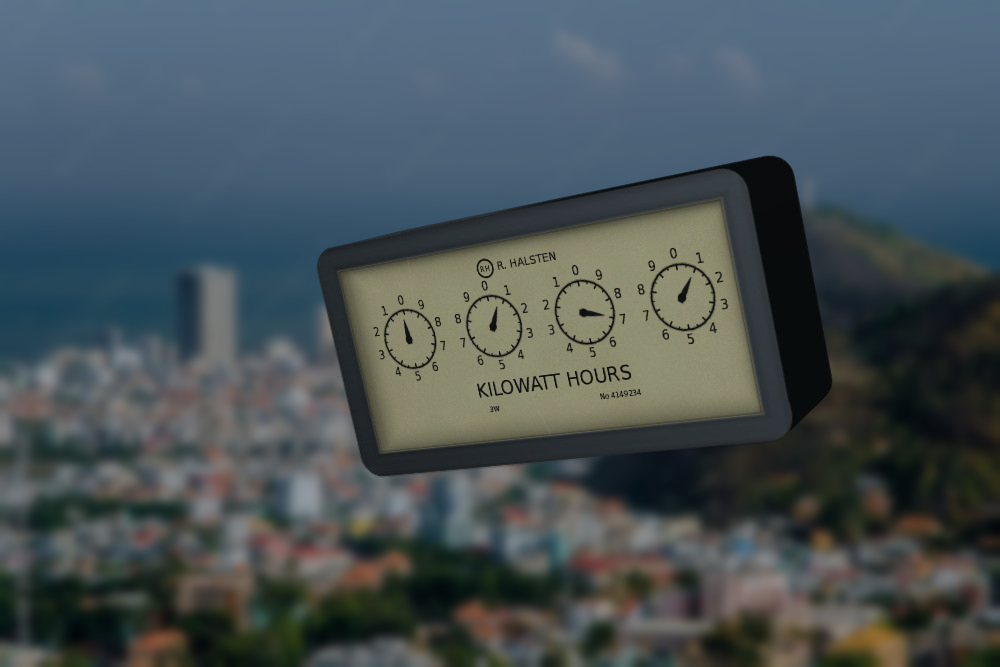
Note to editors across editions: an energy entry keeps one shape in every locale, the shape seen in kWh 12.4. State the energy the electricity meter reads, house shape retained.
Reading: kWh 71
